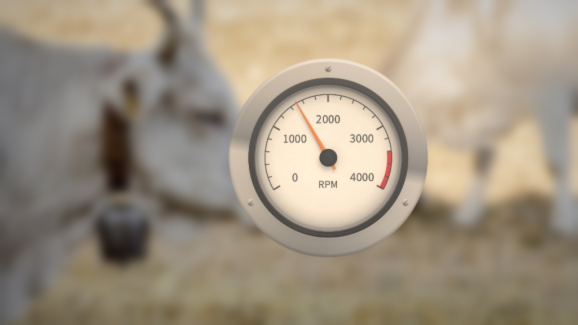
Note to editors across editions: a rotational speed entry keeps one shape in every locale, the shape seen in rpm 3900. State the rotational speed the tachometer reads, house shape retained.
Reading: rpm 1500
